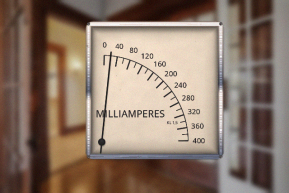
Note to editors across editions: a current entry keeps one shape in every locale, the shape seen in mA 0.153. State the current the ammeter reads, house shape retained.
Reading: mA 20
